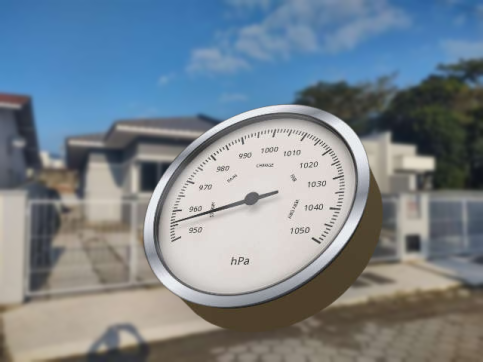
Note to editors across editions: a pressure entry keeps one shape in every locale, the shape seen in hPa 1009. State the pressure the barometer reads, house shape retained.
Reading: hPa 955
